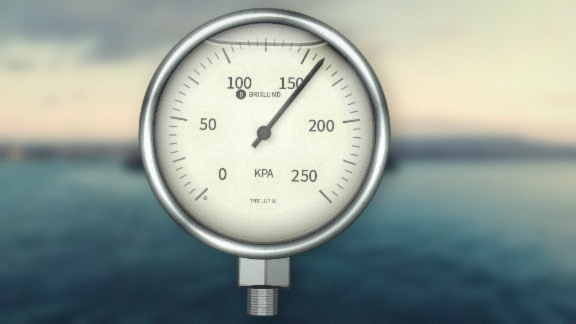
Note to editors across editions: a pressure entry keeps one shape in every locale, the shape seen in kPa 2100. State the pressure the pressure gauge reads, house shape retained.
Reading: kPa 160
